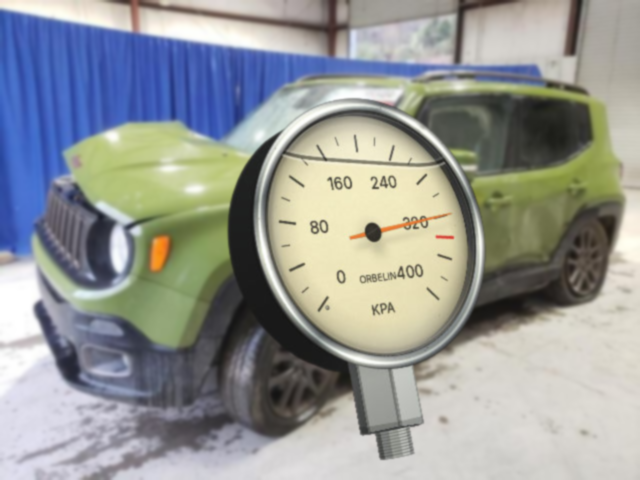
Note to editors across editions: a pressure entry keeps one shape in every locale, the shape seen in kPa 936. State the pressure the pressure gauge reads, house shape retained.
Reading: kPa 320
